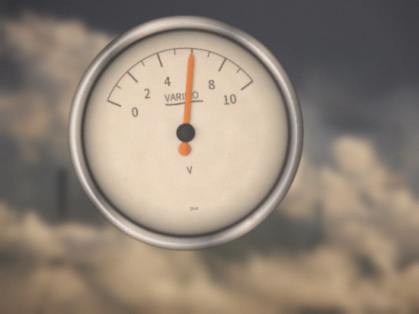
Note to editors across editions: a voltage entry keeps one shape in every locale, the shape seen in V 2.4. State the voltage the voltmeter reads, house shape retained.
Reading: V 6
